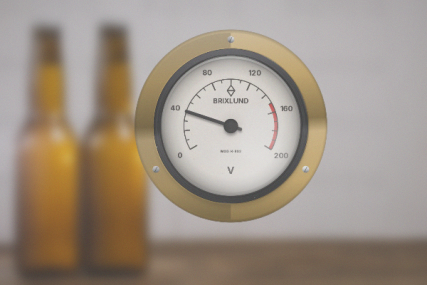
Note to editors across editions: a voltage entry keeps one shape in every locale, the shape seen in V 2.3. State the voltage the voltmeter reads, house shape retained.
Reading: V 40
